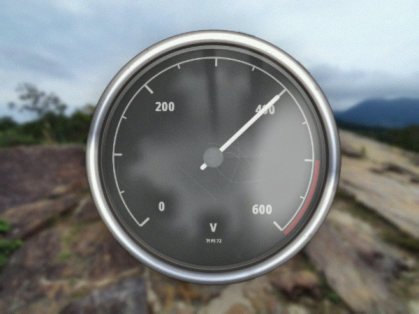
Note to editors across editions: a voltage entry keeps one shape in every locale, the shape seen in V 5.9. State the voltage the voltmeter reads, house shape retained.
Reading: V 400
